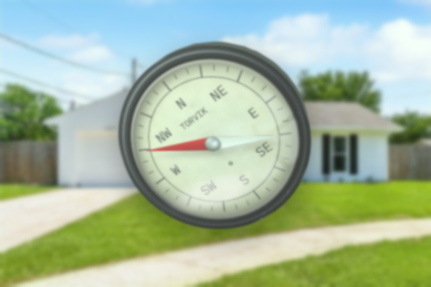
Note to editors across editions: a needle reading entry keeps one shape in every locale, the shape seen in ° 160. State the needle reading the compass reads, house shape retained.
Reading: ° 300
